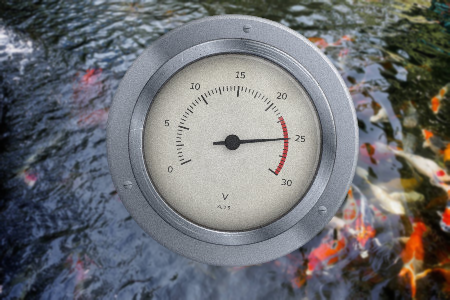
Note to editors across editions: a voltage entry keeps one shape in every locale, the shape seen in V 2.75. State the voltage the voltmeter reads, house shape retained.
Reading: V 25
